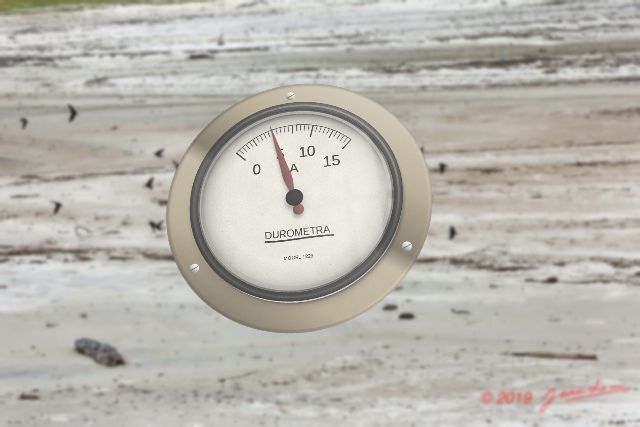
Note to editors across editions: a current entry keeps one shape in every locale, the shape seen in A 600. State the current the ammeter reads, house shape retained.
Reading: A 5
